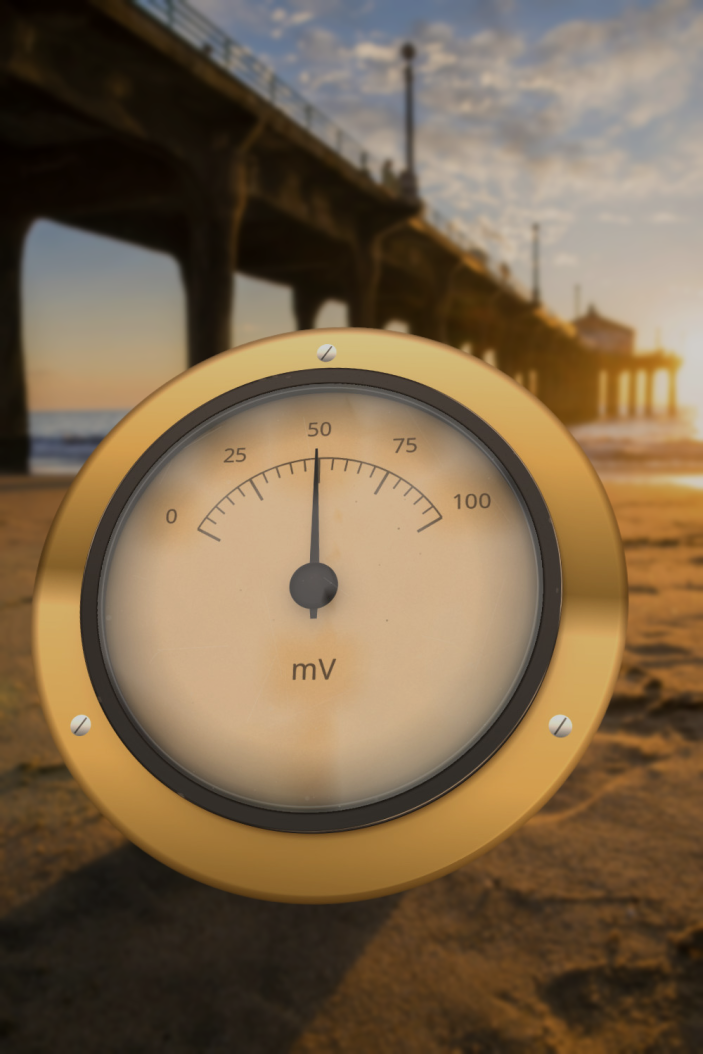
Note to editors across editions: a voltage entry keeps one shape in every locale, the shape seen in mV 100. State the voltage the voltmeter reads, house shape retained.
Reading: mV 50
